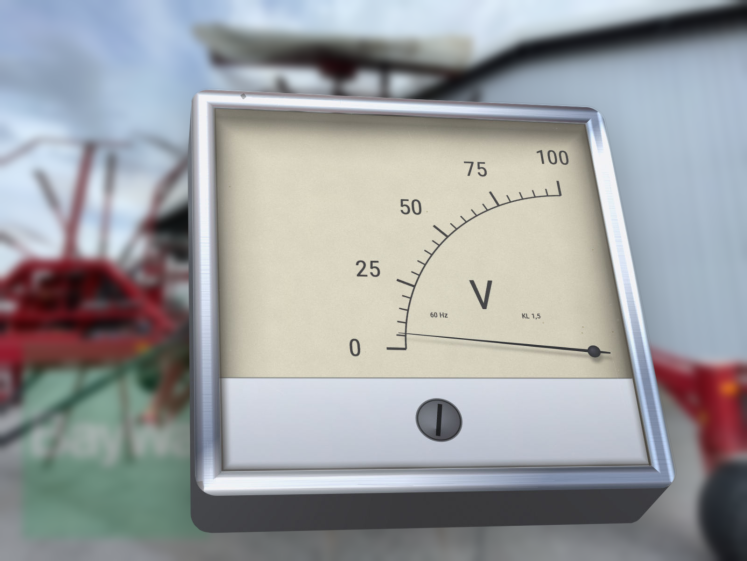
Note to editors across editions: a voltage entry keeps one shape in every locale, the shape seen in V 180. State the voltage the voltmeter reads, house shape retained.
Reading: V 5
